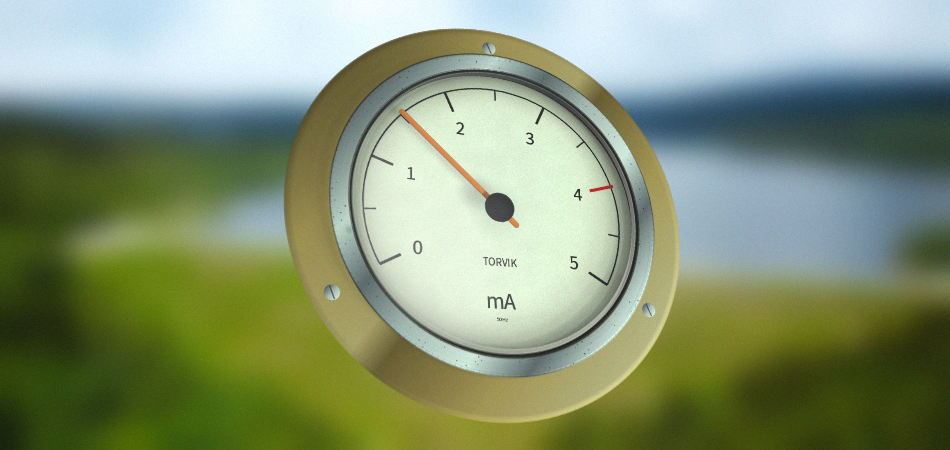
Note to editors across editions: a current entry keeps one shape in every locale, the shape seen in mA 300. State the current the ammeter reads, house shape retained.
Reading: mA 1.5
